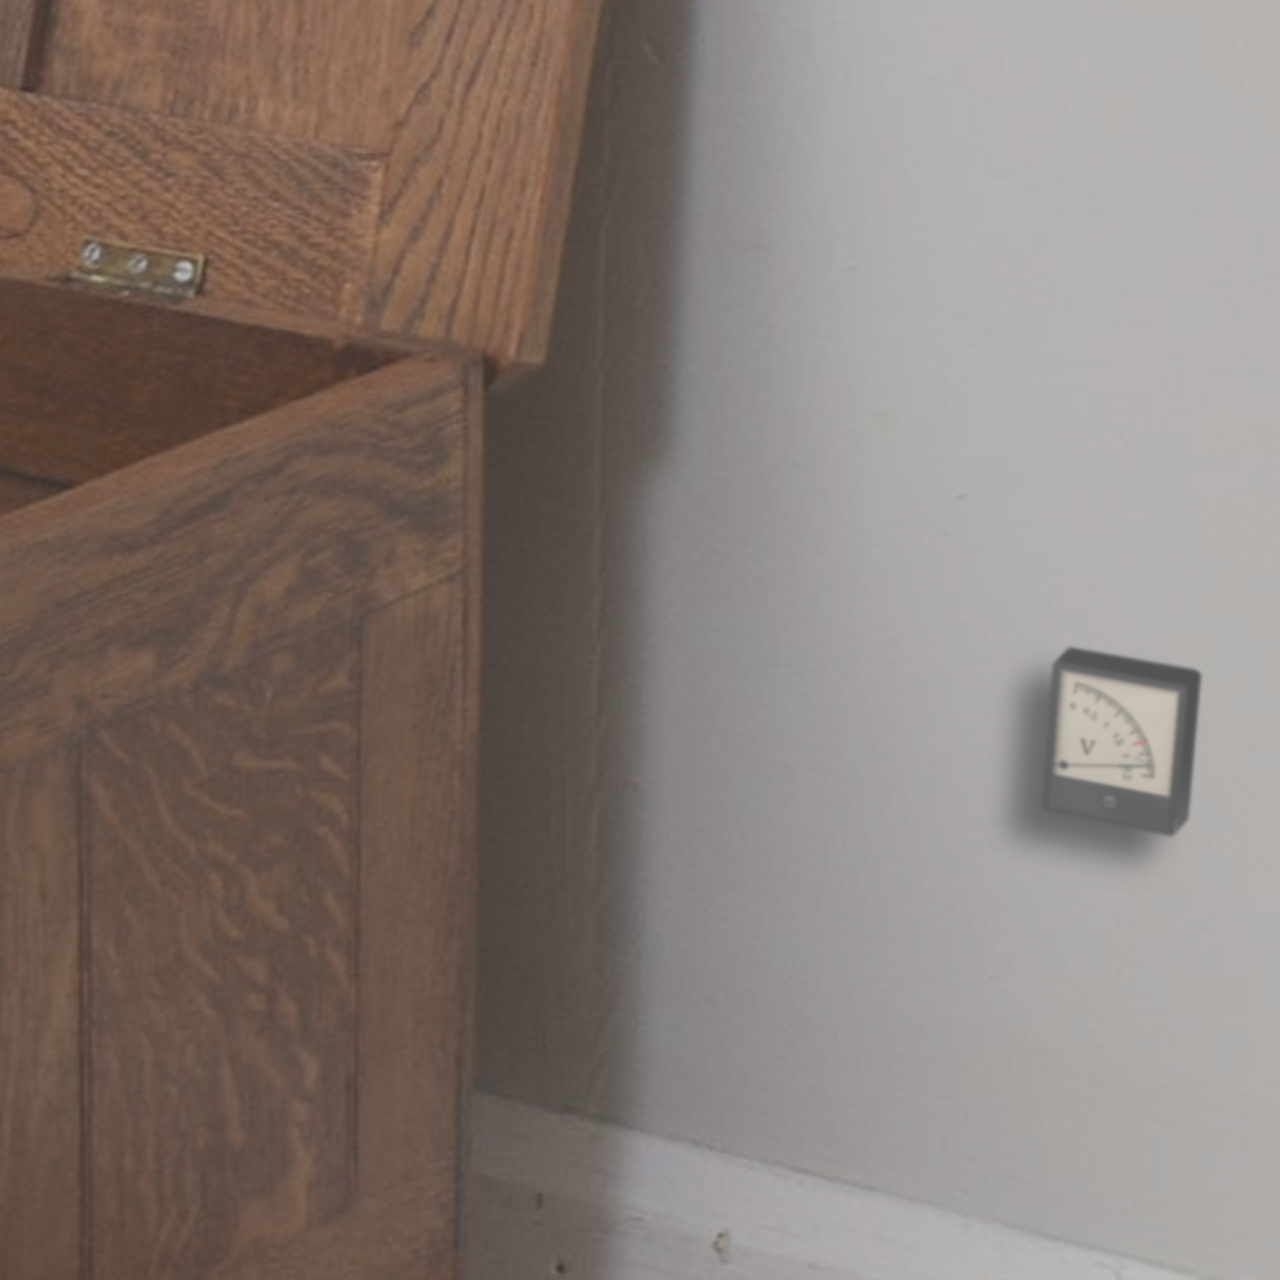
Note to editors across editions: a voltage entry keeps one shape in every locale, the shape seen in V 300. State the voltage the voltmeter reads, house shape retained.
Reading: V 2.25
